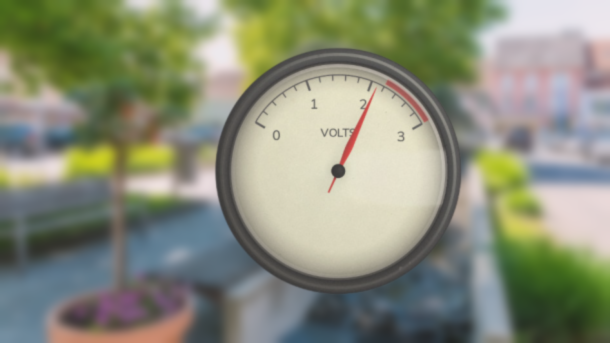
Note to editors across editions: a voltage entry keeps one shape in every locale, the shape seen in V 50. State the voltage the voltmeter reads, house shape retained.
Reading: V 2.1
